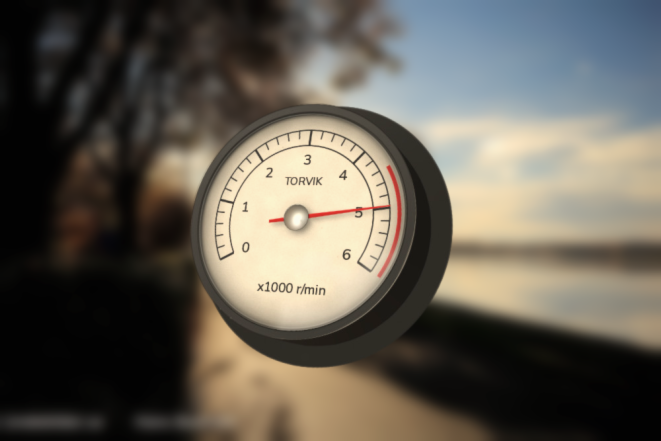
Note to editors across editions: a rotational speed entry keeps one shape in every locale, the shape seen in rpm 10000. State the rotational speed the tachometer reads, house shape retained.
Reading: rpm 5000
